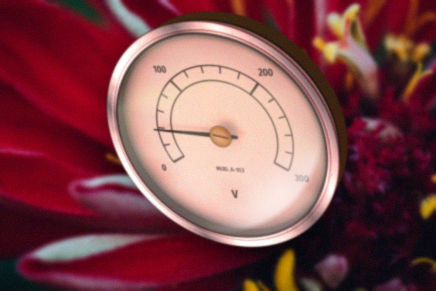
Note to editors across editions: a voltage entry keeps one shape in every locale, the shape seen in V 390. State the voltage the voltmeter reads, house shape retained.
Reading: V 40
